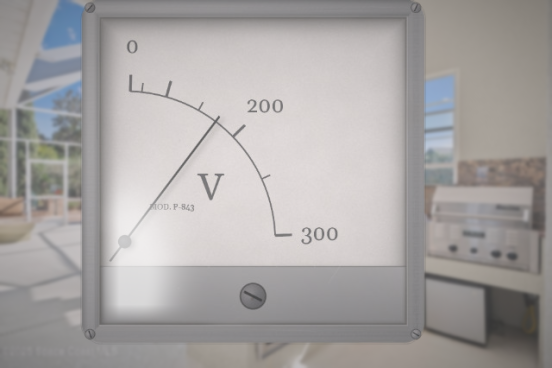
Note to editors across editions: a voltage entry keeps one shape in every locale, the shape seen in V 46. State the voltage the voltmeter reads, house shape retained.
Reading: V 175
